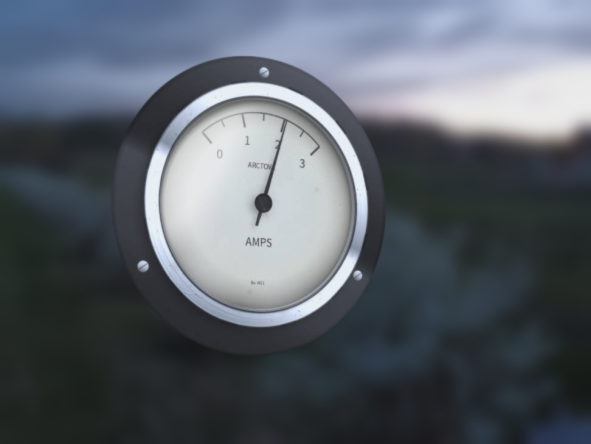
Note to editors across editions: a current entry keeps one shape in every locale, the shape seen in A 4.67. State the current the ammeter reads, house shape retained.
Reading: A 2
